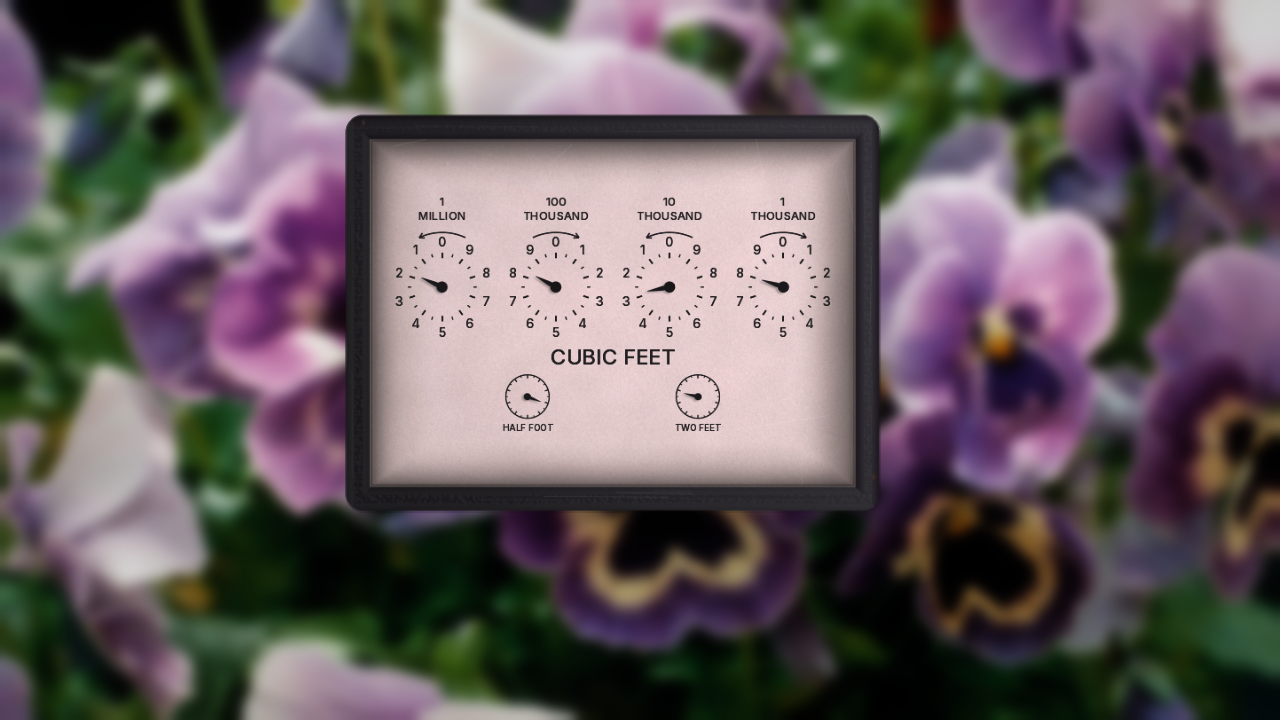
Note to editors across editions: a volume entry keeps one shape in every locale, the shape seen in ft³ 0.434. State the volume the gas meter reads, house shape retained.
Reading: ft³ 182800
